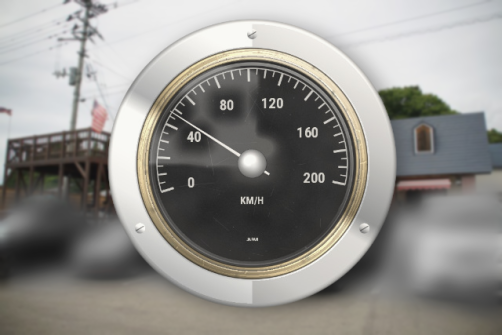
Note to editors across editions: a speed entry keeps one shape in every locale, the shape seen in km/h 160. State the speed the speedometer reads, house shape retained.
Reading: km/h 47.5
